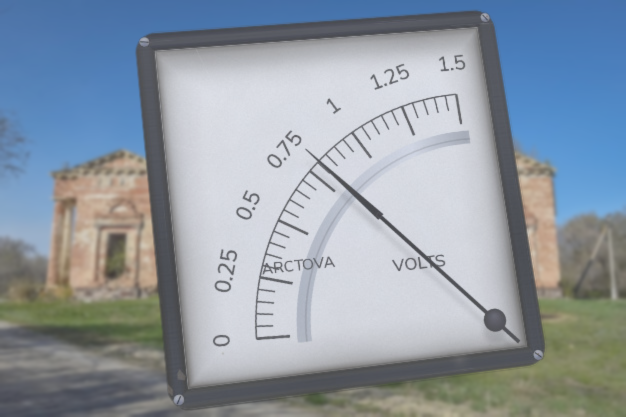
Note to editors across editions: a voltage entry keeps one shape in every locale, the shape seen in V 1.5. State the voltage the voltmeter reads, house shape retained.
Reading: V 0.8
